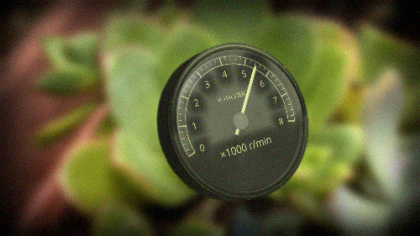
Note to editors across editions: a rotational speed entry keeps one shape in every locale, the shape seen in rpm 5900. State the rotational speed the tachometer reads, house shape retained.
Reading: rpm 5400
